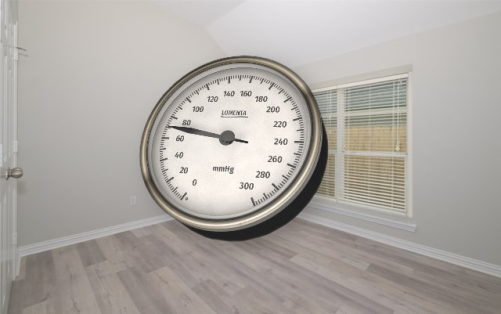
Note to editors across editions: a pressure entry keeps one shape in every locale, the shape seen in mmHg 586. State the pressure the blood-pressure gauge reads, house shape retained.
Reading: mmHg 70
